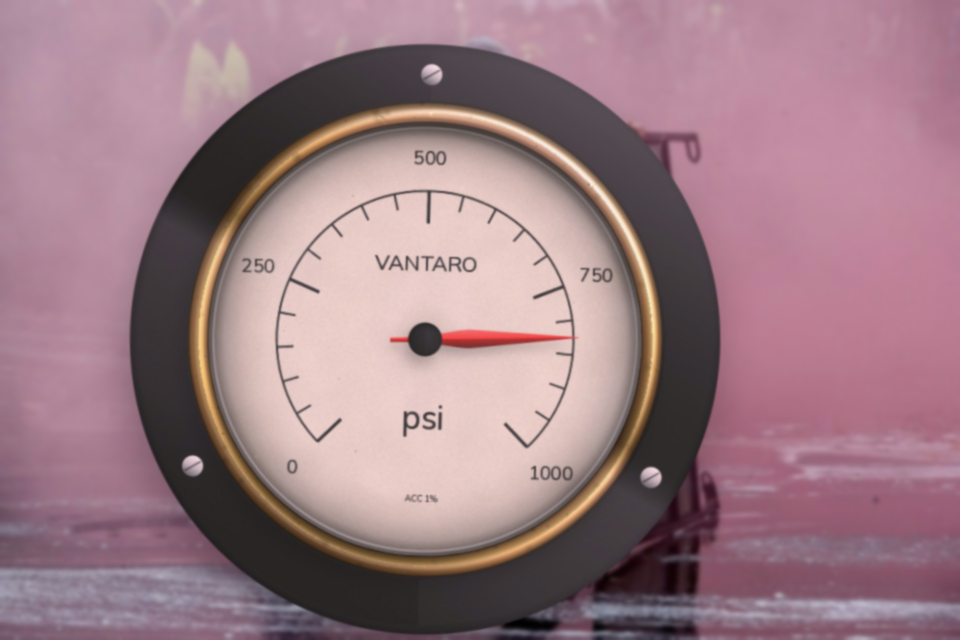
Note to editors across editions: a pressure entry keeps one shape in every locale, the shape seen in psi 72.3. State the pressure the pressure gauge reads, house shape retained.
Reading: psi 825
